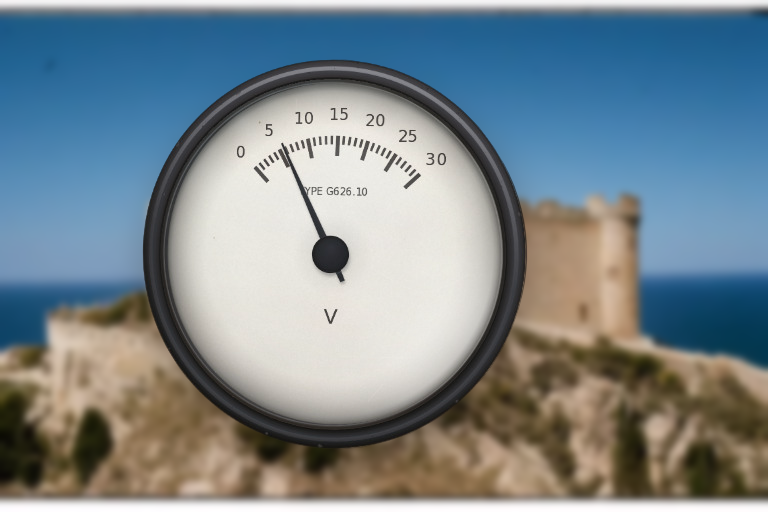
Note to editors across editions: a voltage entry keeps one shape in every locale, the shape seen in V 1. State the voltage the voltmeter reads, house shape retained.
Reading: V 6
